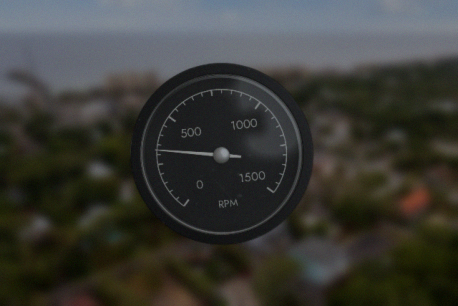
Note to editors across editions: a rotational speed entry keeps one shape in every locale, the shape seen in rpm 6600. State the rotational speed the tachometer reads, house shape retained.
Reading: rpm 325
